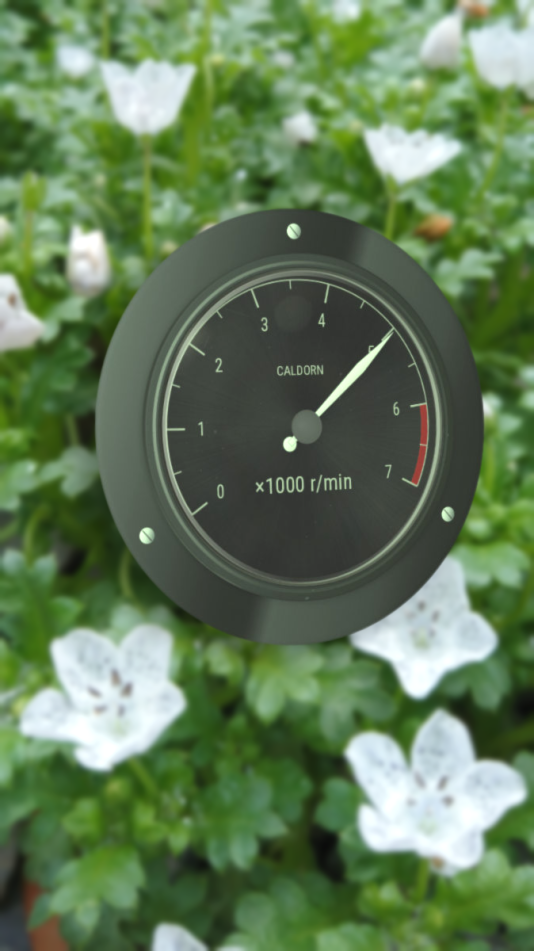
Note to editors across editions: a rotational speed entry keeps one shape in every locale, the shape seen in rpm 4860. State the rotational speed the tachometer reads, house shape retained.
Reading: rpm 5000
